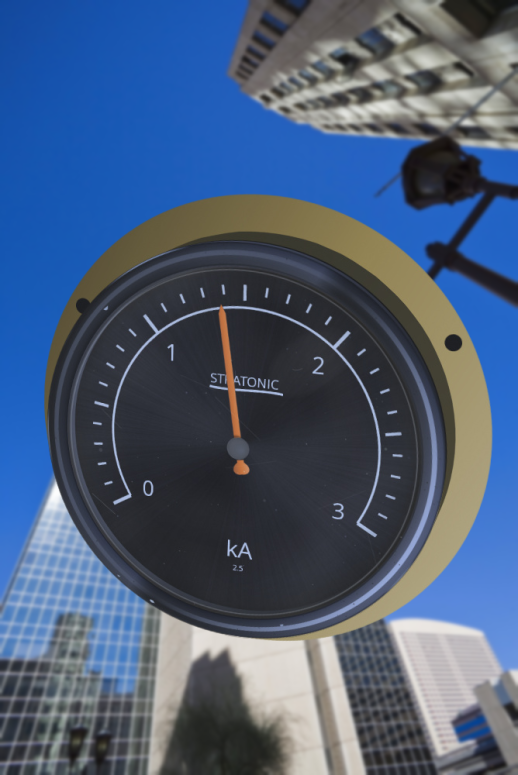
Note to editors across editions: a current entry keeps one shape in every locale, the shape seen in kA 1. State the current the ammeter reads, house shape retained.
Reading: kA 1.4
